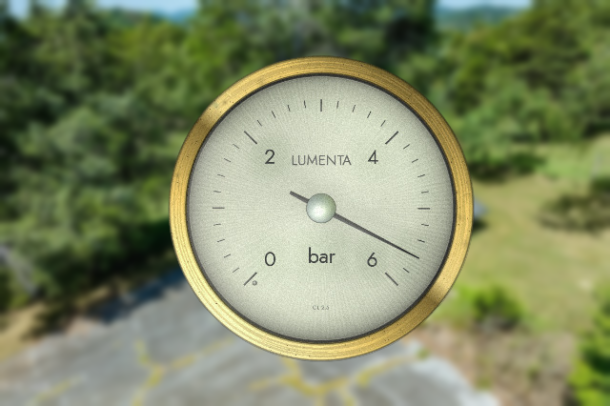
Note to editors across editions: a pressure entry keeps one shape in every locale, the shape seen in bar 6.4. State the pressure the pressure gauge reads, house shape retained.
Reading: bar 5.6
